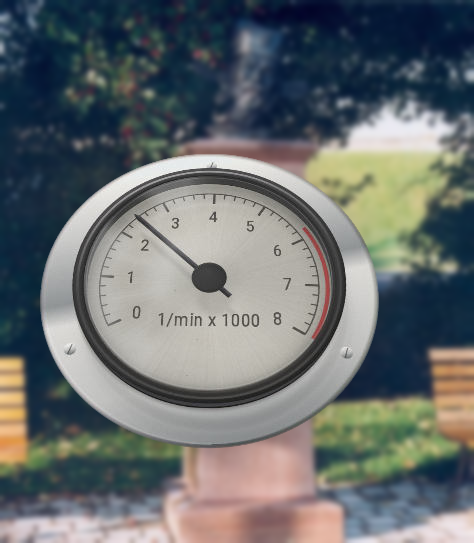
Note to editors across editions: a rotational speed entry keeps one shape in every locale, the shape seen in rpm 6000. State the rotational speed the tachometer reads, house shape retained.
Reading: rpm 2400
